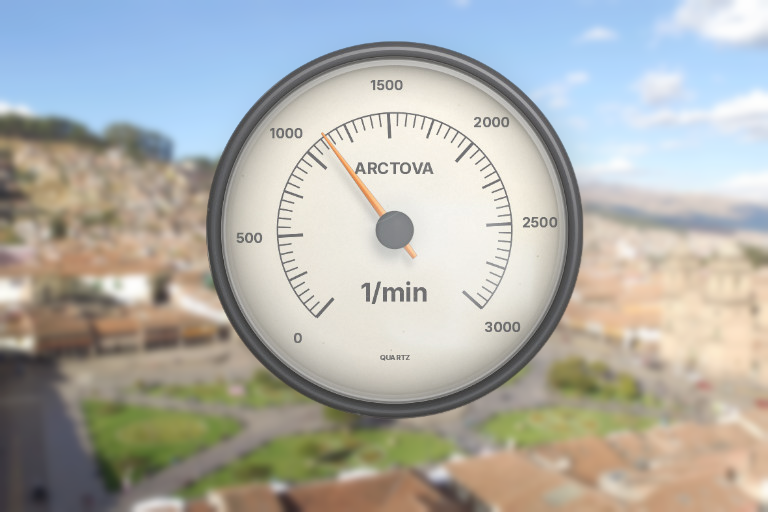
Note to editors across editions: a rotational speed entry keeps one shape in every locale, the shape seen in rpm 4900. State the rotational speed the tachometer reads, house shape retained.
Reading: rpm 1125
